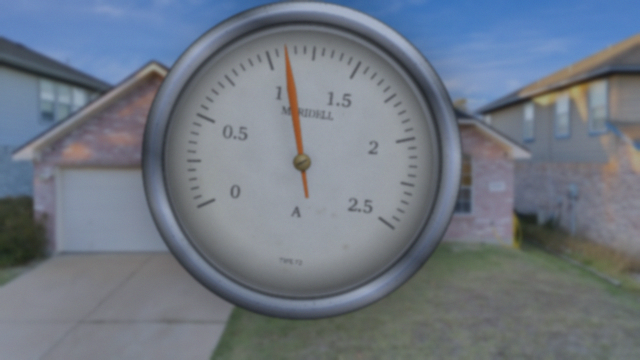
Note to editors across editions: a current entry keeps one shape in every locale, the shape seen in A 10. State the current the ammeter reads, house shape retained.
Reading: A 1.1
